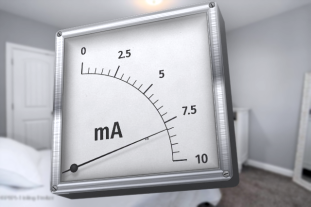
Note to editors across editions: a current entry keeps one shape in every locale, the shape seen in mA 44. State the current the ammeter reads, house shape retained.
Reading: mA 8
